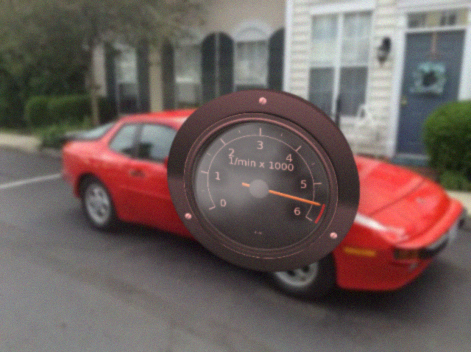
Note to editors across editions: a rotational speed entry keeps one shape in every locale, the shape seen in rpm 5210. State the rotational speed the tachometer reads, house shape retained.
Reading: rpm 5500
